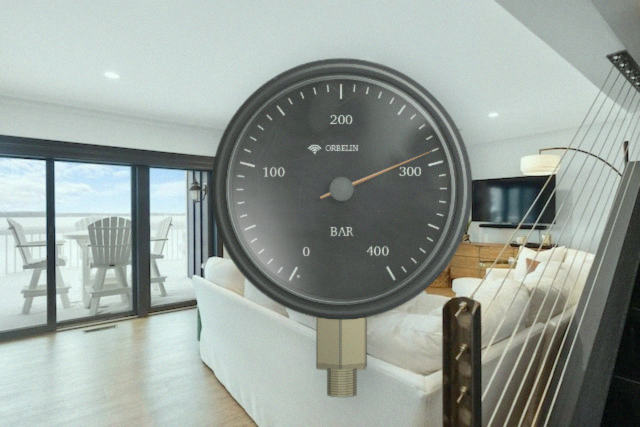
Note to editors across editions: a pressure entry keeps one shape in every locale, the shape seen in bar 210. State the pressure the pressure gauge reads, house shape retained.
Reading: bar 290
